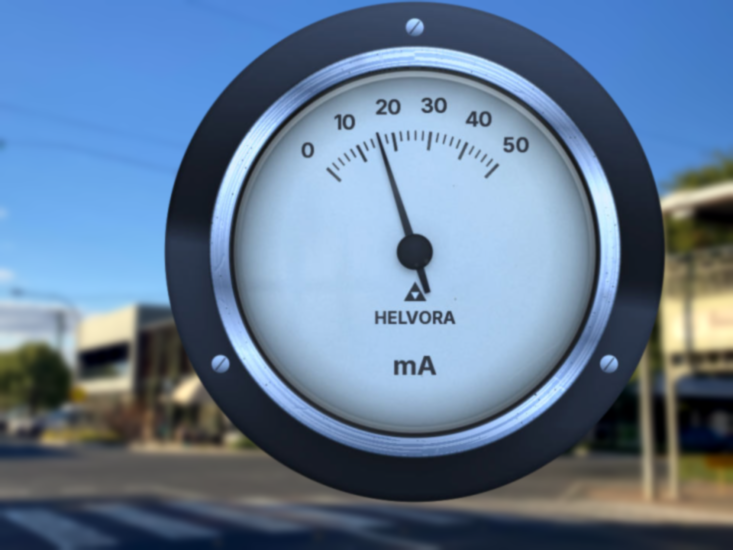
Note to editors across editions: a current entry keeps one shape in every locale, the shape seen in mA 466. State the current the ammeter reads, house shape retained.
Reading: mA 16
